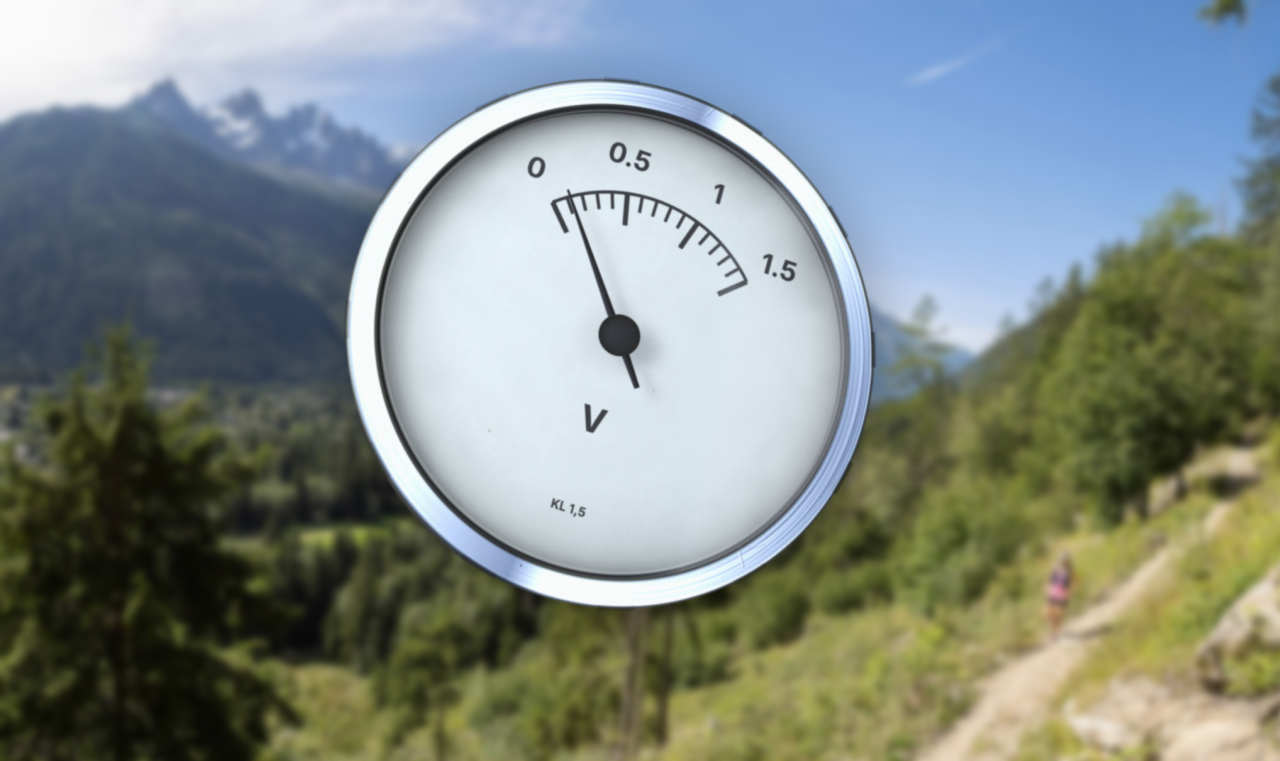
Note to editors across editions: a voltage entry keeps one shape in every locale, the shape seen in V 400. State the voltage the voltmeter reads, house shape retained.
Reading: V 0.1
